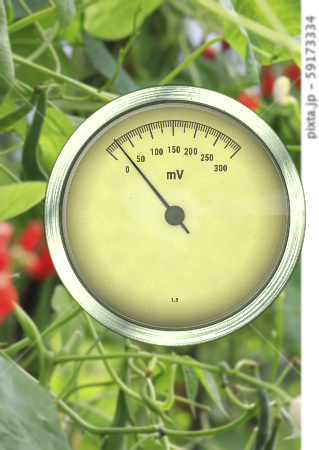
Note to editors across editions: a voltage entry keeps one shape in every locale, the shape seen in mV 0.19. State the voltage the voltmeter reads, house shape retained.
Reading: mV 25
